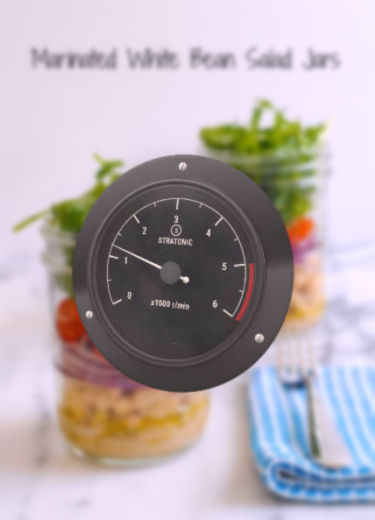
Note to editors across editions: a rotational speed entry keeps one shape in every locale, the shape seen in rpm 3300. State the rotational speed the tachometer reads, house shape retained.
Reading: rpm 1250
